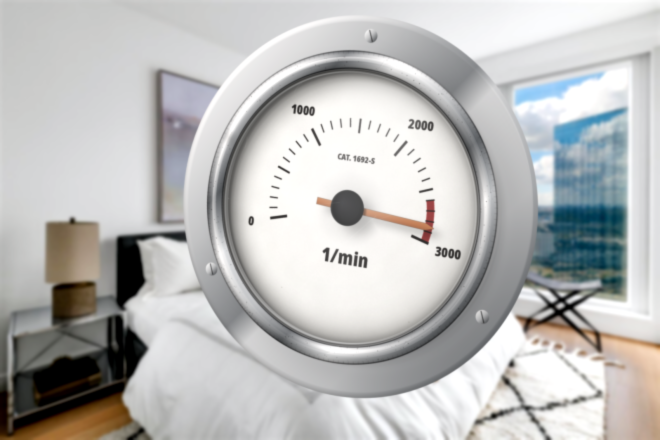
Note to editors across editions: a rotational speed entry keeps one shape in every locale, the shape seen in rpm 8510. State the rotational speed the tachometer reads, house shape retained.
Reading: rpm 2850
